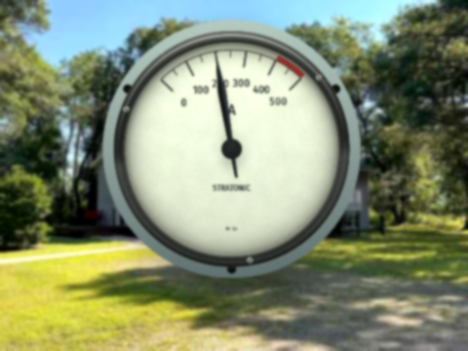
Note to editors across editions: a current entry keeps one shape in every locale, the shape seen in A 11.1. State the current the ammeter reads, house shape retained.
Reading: A 200
